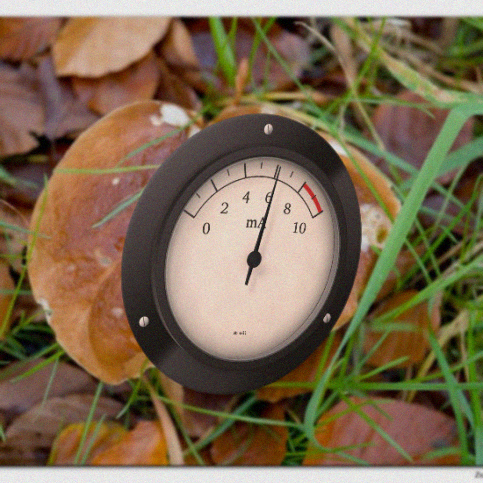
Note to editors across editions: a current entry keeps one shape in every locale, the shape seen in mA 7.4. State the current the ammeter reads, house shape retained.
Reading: mA 6
